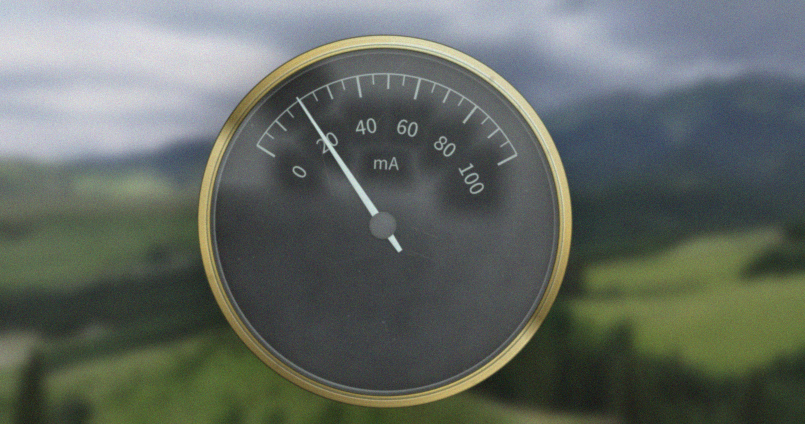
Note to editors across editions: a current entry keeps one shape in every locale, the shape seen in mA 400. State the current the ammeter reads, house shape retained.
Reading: mA 20
